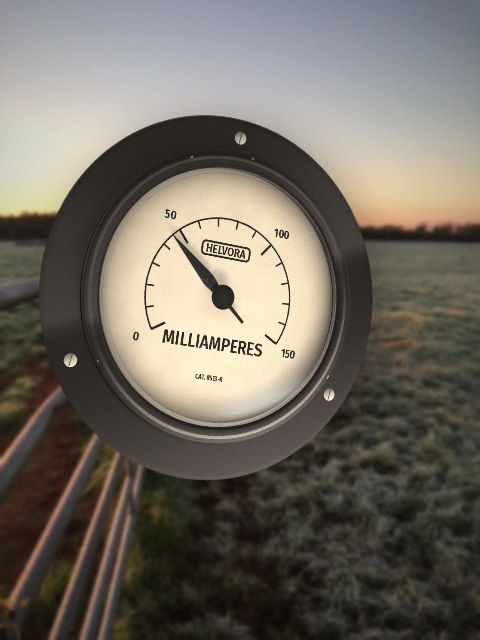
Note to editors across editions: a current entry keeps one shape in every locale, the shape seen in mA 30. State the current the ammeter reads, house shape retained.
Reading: mA 45
